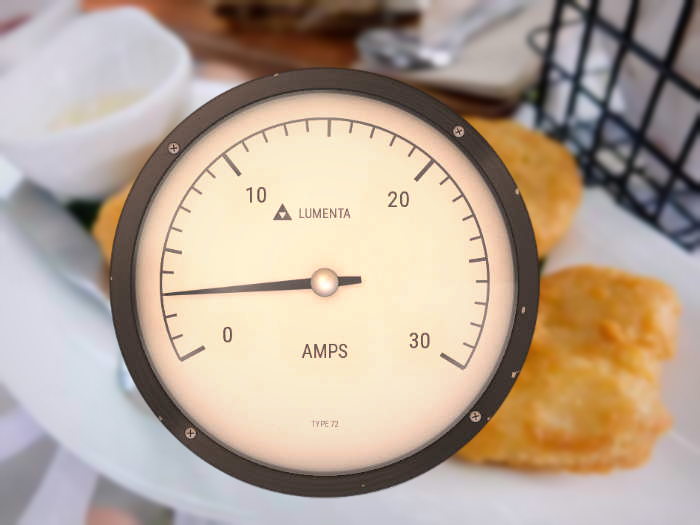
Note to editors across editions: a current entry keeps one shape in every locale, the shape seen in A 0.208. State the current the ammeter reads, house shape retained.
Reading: A 3
